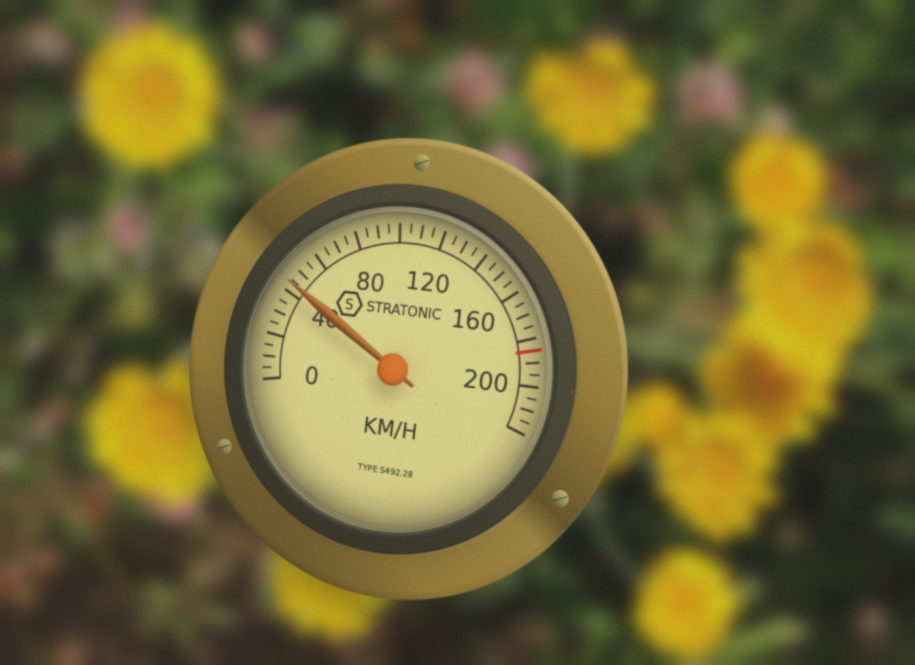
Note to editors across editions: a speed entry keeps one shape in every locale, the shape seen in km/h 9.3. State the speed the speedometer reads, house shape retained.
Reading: km/h 45
